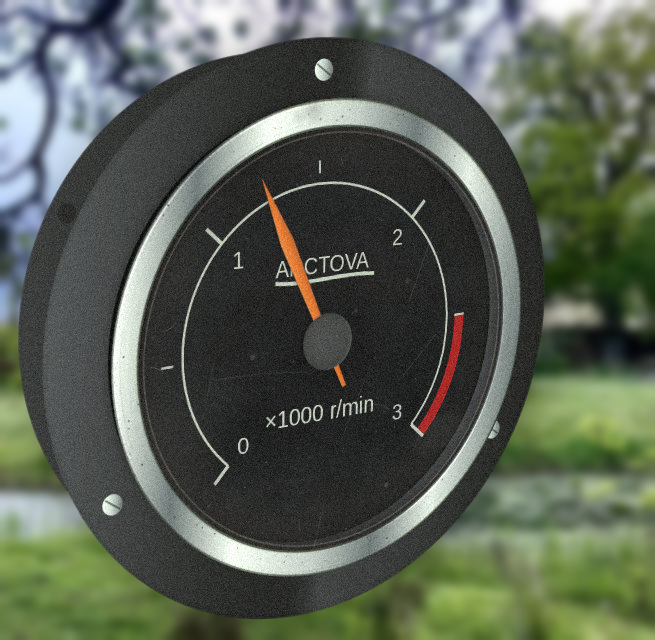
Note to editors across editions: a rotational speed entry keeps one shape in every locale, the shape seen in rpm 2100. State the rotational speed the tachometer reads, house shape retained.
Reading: rpm 1250
